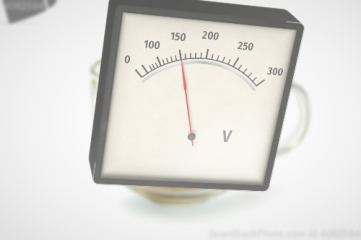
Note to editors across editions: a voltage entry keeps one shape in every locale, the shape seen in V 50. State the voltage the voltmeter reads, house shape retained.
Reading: V 150
